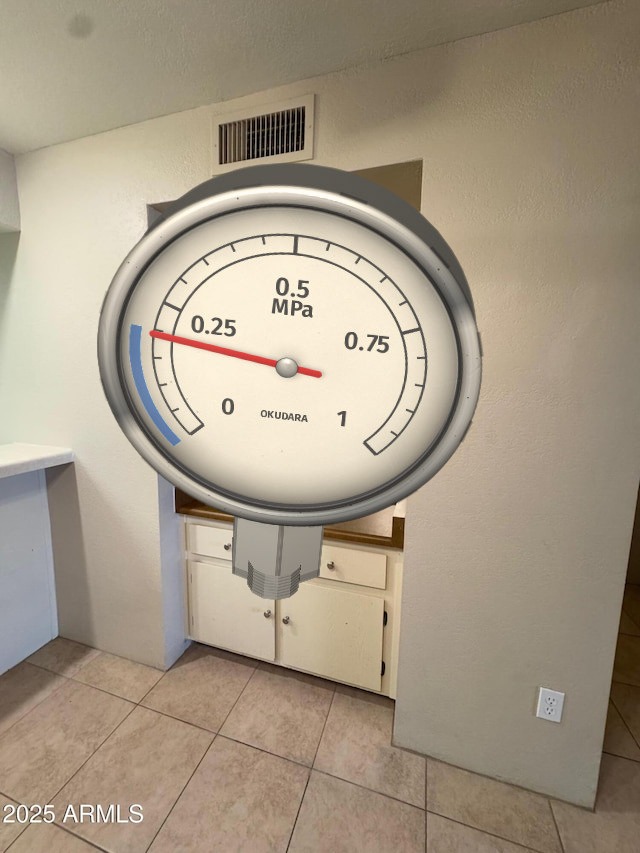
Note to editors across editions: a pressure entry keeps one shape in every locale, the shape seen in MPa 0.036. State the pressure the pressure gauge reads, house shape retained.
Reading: MPa 0.2
